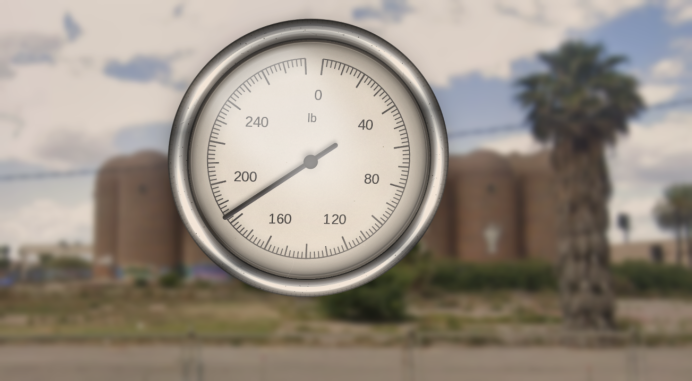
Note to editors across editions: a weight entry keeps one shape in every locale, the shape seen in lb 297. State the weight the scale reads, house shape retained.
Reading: lb 184
